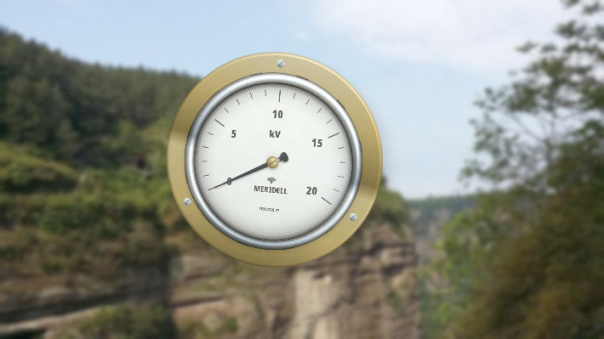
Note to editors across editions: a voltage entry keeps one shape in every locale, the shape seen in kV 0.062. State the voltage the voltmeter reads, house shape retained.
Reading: kV 0
